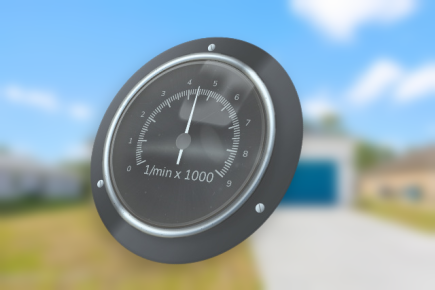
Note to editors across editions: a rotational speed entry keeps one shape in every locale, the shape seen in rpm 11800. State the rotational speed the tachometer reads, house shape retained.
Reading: rpm 4500
